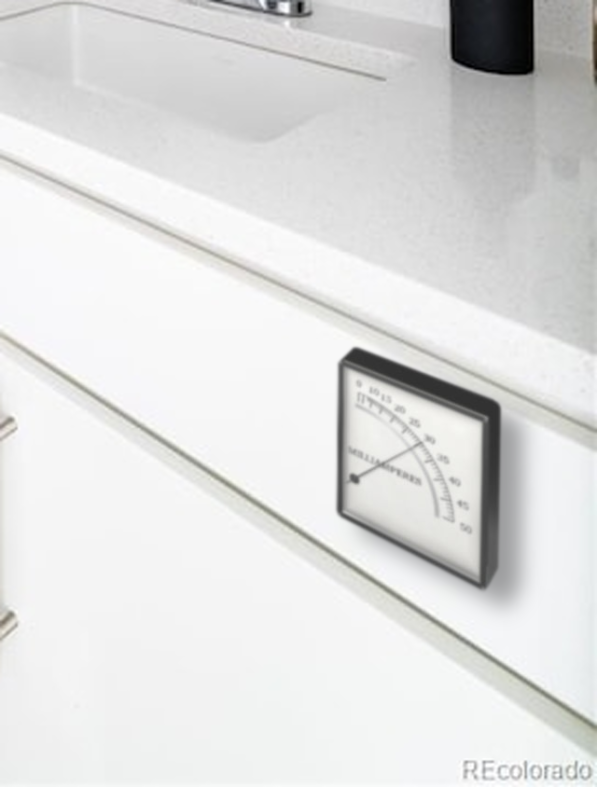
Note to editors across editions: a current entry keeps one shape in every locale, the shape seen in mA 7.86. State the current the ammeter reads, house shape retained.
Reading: mA 30
